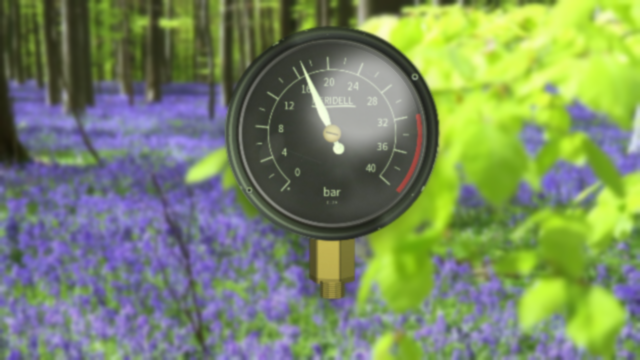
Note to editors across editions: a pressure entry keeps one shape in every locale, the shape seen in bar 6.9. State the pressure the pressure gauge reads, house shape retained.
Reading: bar 17
